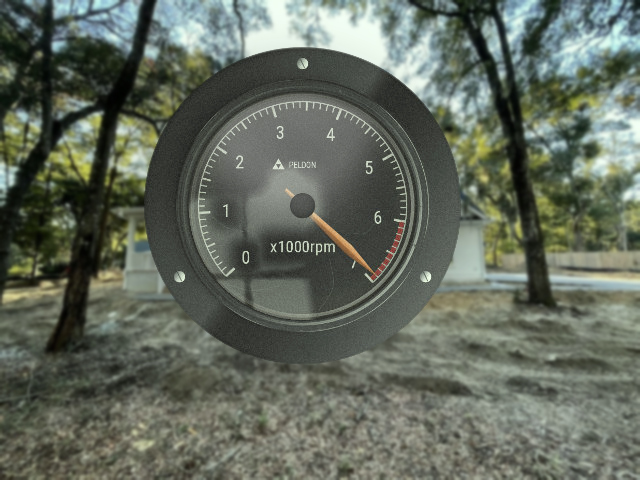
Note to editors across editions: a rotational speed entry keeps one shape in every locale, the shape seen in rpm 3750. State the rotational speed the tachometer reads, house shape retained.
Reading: rpm 6900
